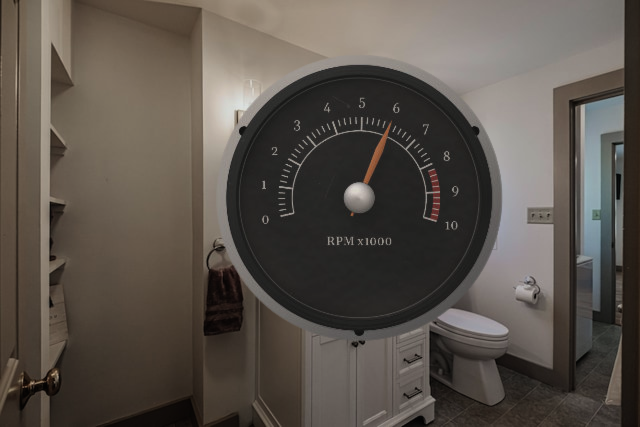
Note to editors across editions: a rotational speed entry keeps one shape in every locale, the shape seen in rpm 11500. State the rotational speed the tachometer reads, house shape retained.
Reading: rpm 6000
